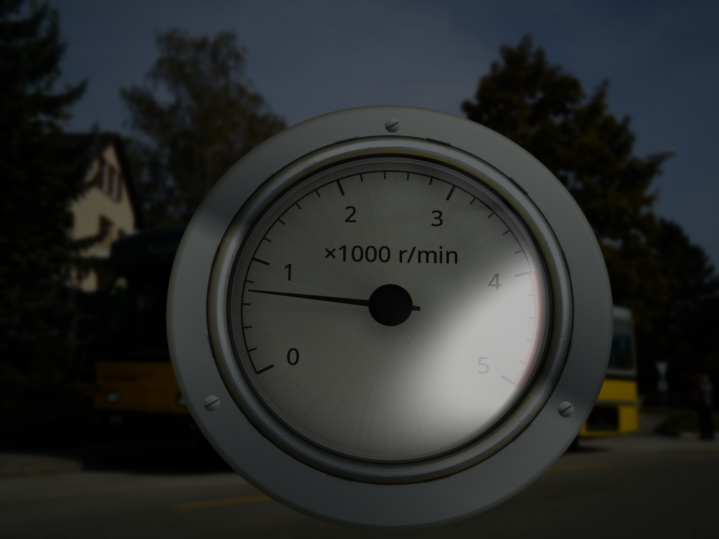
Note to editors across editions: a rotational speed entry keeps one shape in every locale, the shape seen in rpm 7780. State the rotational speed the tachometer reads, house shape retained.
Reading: rpm 700
